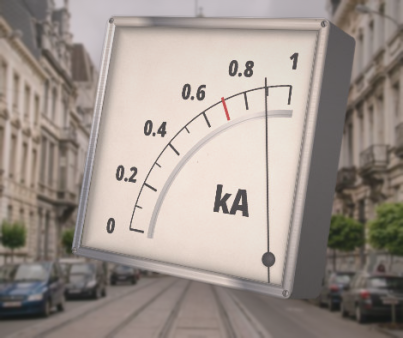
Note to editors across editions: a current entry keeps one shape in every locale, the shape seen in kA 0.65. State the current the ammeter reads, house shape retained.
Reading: kA 0.9
